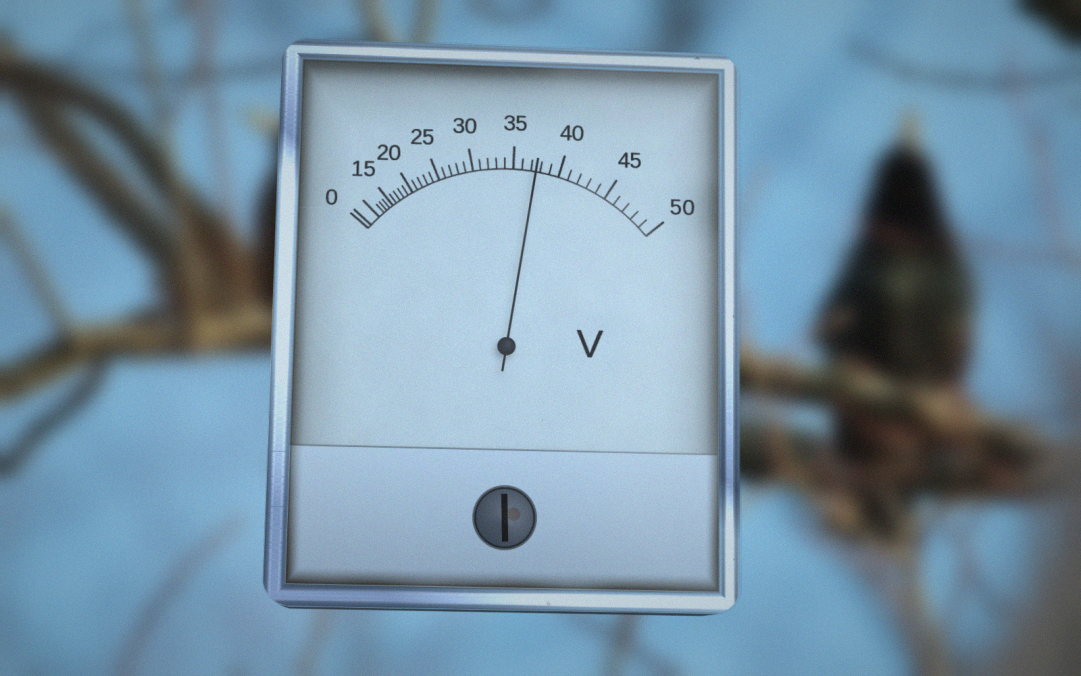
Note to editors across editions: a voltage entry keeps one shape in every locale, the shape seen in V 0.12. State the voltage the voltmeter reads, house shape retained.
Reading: V 37.5
